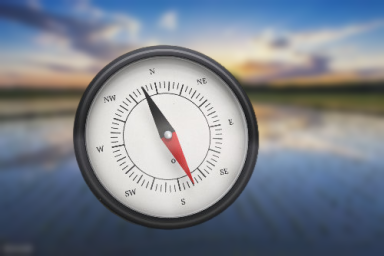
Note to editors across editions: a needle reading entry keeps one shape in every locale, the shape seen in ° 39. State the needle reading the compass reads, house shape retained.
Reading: ° 165
